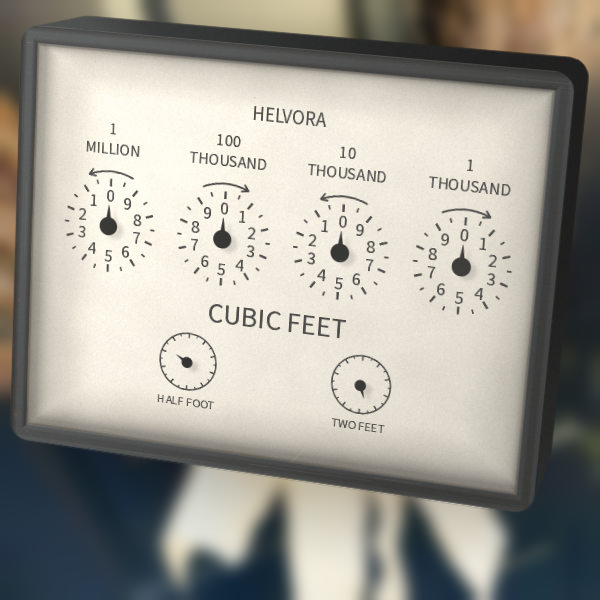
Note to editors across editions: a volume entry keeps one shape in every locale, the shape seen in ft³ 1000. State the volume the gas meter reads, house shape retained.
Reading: ft³ 0
